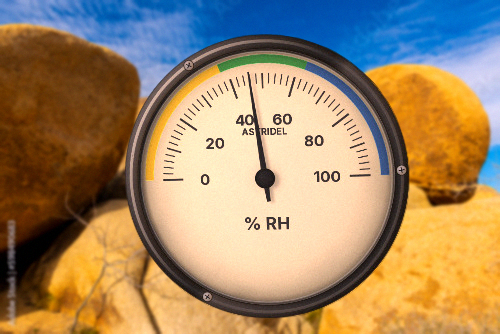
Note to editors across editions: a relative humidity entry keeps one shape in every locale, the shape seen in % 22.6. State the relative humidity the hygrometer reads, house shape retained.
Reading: % 46
